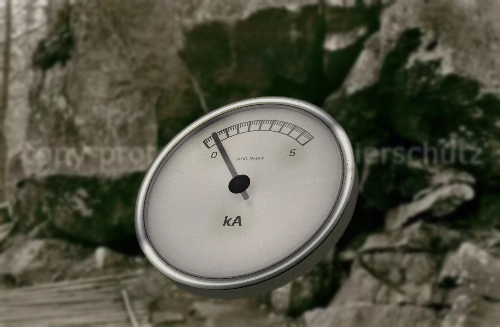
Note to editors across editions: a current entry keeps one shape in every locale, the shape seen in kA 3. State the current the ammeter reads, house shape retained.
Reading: kA 0.5
